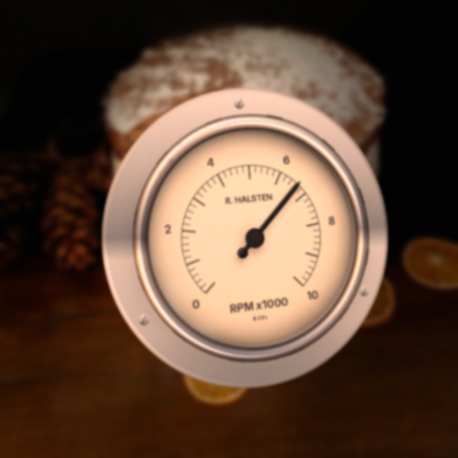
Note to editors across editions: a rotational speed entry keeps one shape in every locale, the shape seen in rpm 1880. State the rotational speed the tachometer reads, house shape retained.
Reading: rpm 6600
